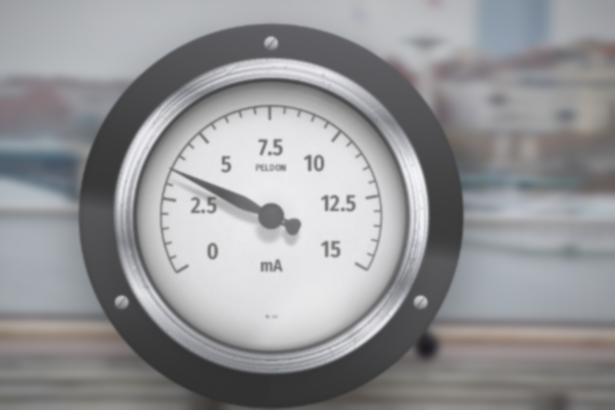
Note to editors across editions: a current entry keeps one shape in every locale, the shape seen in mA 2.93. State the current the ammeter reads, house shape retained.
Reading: mA 3.5
